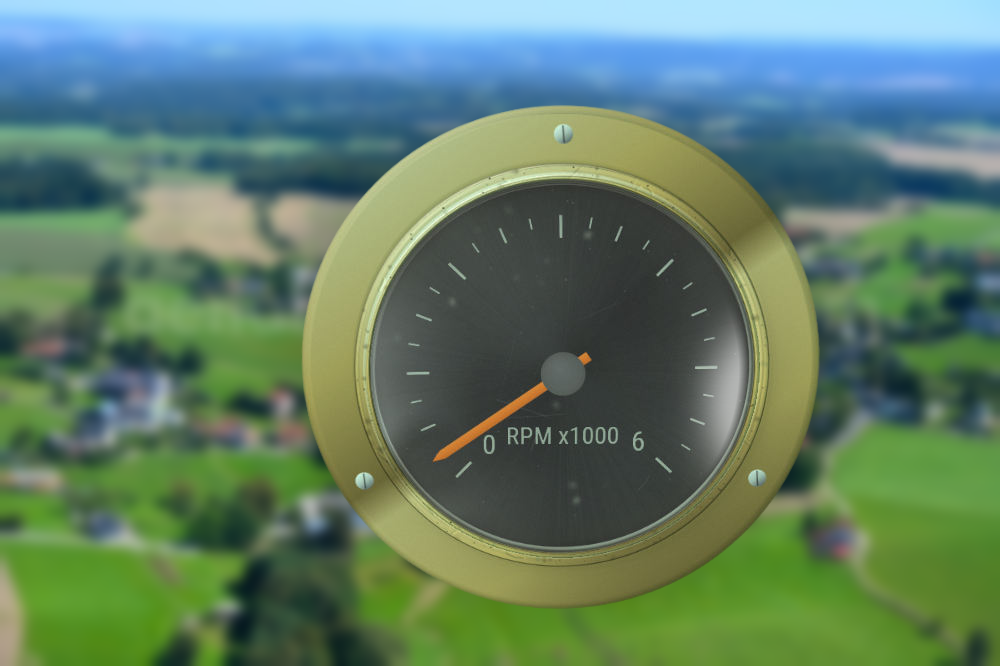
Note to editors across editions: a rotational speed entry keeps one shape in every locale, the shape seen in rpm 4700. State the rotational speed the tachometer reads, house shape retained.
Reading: rpm 250
